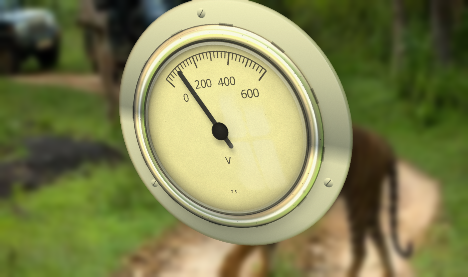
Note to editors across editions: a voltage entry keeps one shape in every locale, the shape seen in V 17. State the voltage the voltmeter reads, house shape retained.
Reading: V 100
